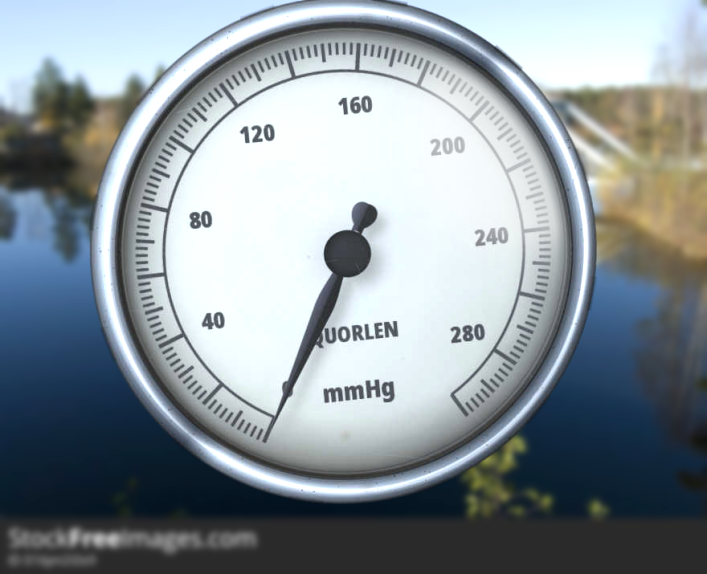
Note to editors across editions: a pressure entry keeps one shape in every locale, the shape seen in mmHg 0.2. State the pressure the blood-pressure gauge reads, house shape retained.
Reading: mmHg 0
